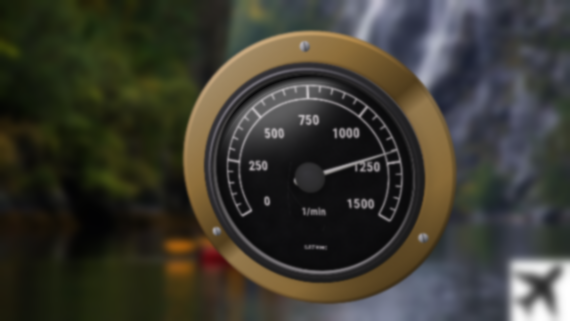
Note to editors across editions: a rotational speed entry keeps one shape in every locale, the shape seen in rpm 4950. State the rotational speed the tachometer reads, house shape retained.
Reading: rpm 1200
